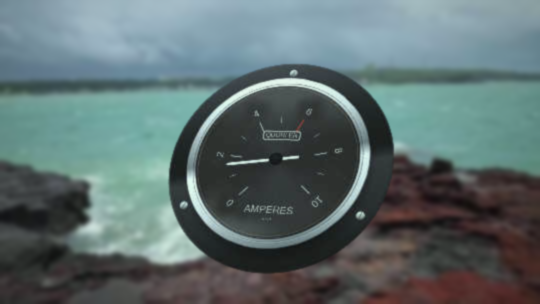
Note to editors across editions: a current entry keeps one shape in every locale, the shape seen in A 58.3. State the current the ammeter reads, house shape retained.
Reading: A 1.5
